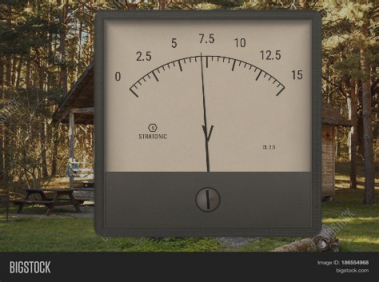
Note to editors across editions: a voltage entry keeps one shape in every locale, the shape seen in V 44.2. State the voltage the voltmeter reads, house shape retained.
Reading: V 7
